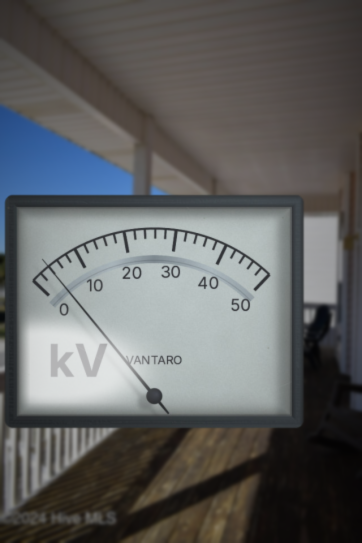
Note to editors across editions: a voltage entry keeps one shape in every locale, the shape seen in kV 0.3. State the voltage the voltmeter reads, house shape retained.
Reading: kV 4
